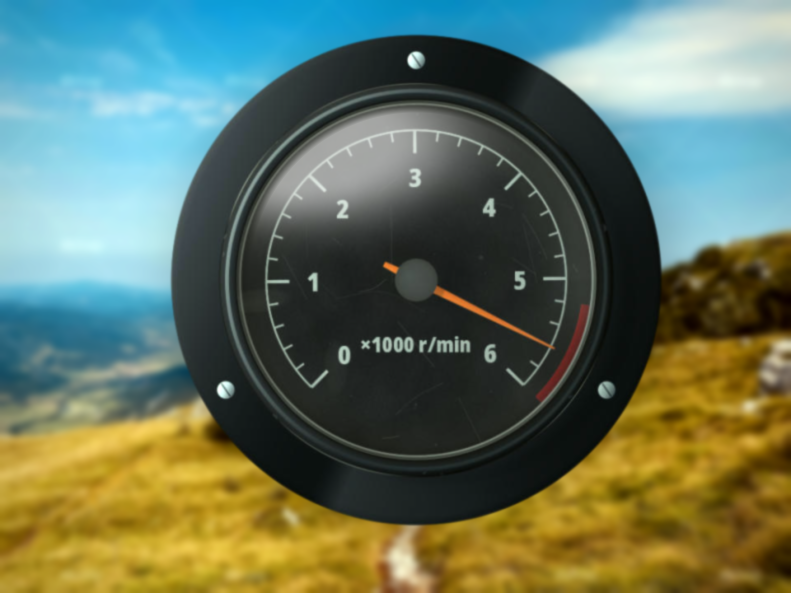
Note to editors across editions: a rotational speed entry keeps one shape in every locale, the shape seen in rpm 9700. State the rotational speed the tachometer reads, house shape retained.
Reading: rpm 5600
